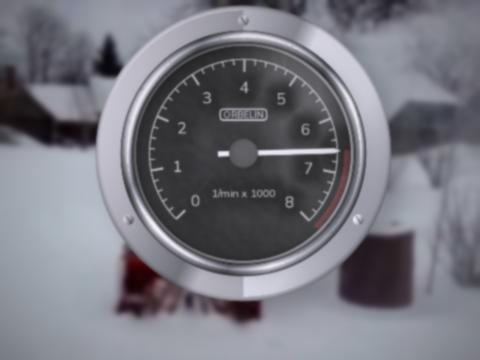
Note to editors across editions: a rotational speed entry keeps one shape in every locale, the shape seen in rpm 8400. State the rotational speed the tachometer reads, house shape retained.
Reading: rpm 6600
